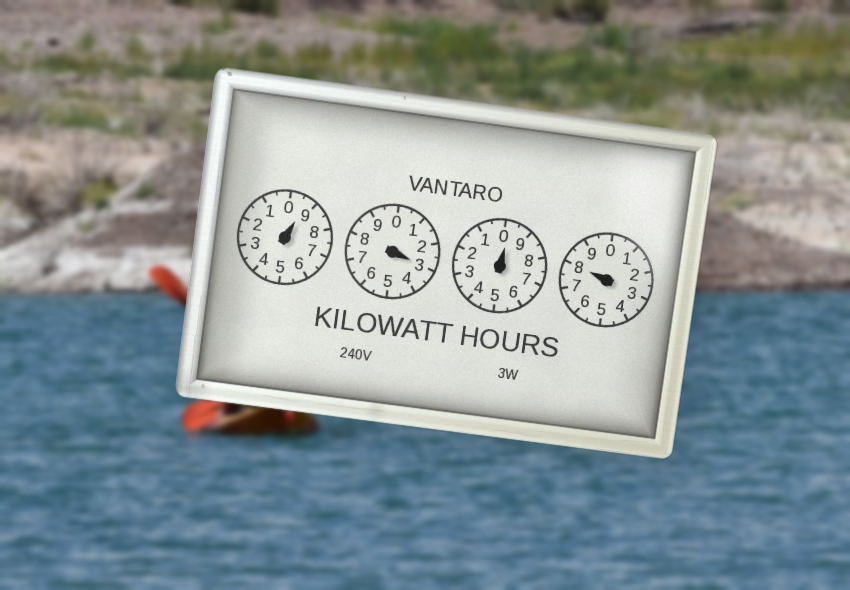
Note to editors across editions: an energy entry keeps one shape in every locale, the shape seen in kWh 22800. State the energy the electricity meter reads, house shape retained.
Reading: kWh 9298
